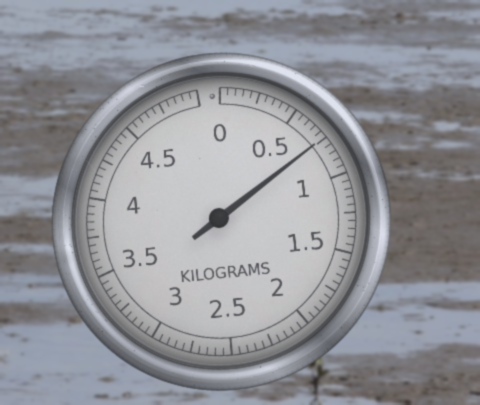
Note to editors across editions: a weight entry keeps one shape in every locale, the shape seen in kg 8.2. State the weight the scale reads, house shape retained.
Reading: kg 0.75
